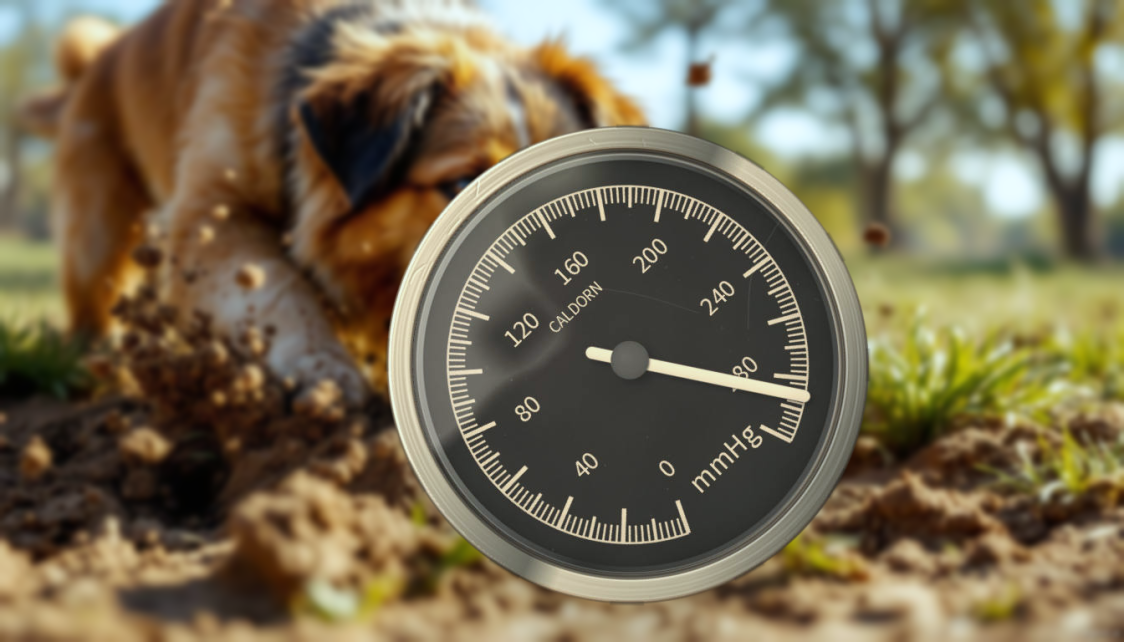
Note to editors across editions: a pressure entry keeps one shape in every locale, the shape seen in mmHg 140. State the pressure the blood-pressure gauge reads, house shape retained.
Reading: mmHg 286
